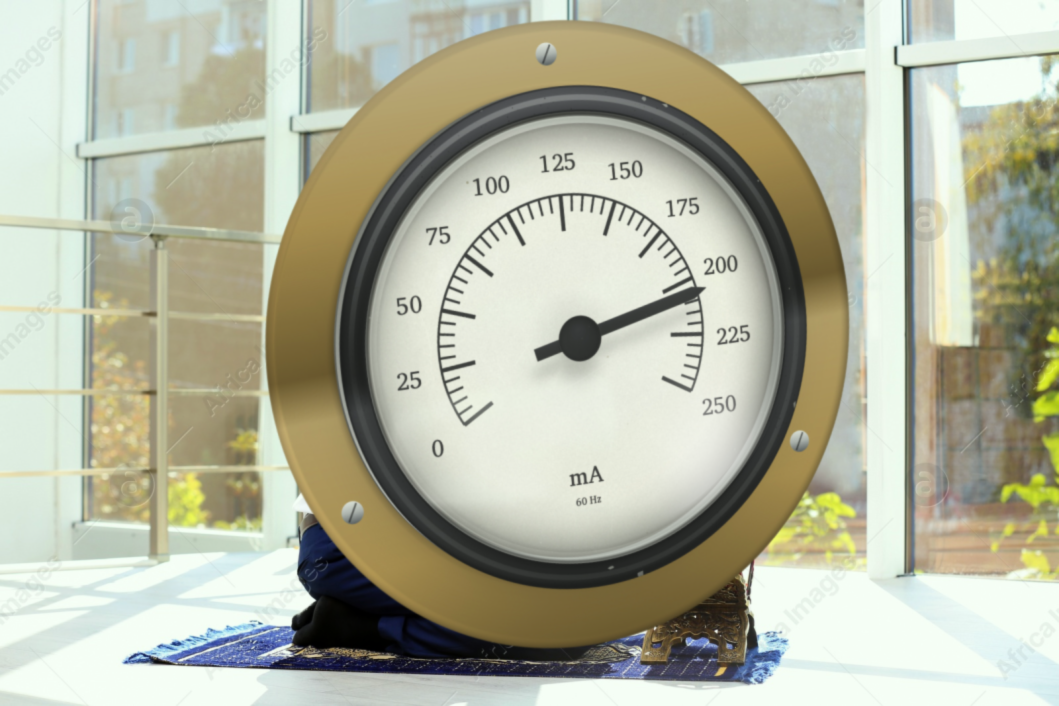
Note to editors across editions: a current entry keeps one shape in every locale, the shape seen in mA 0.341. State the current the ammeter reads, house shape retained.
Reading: mA 205
